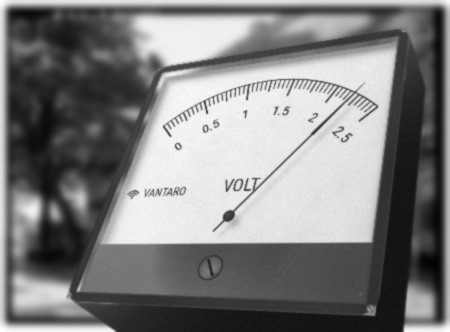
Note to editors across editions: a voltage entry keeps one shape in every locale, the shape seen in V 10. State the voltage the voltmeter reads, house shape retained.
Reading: V 2.25
